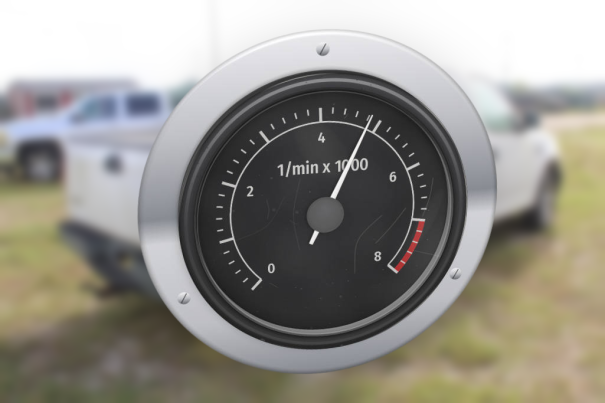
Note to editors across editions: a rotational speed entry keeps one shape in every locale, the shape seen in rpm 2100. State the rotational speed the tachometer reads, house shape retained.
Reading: rpm 4800
